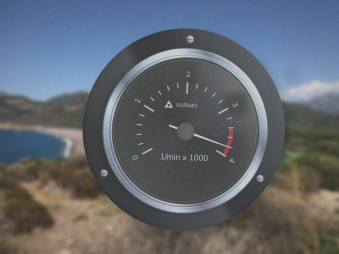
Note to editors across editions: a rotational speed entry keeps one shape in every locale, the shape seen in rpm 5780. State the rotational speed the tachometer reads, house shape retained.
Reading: rpm 3800
